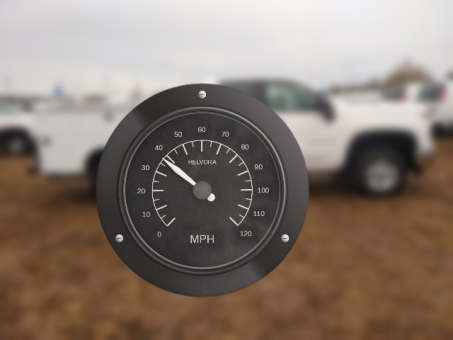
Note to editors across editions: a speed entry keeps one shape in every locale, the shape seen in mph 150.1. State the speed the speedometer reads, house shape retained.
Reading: mph 37.5
